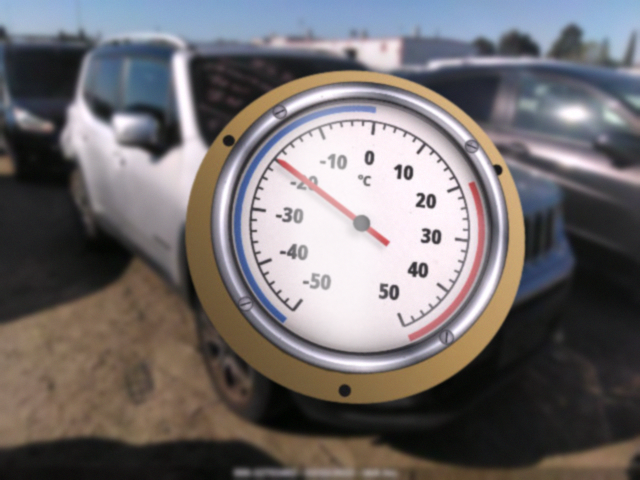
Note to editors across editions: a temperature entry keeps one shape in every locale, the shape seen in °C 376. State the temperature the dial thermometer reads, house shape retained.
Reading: °C -20
